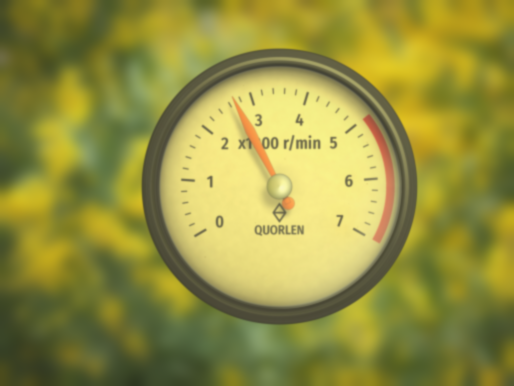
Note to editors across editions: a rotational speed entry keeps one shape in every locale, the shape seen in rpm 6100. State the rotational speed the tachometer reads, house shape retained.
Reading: rpm 2700
